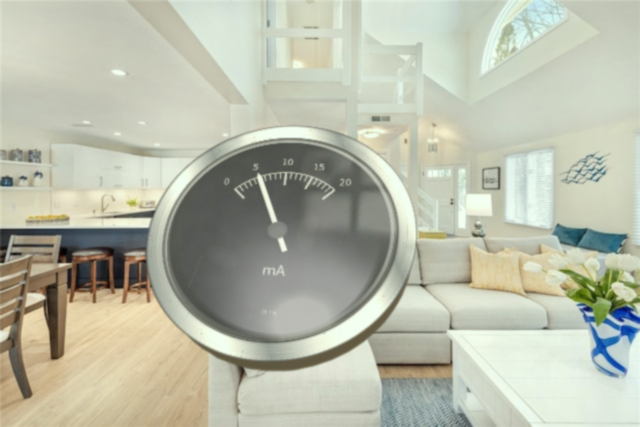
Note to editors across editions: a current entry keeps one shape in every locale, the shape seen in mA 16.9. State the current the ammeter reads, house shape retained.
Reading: mA 5
